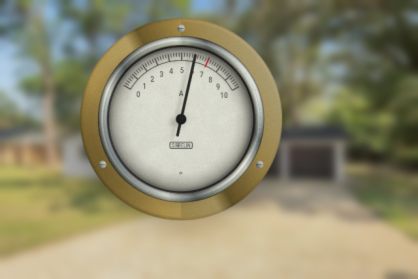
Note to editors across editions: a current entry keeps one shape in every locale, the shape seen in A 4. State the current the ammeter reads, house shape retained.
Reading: A 6
